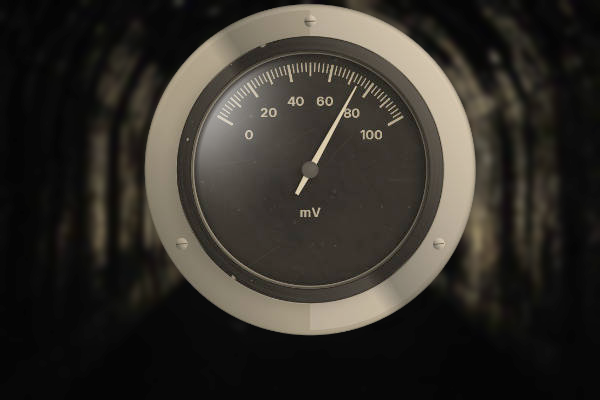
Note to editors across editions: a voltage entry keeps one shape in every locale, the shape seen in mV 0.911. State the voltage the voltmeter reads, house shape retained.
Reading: mV 74
